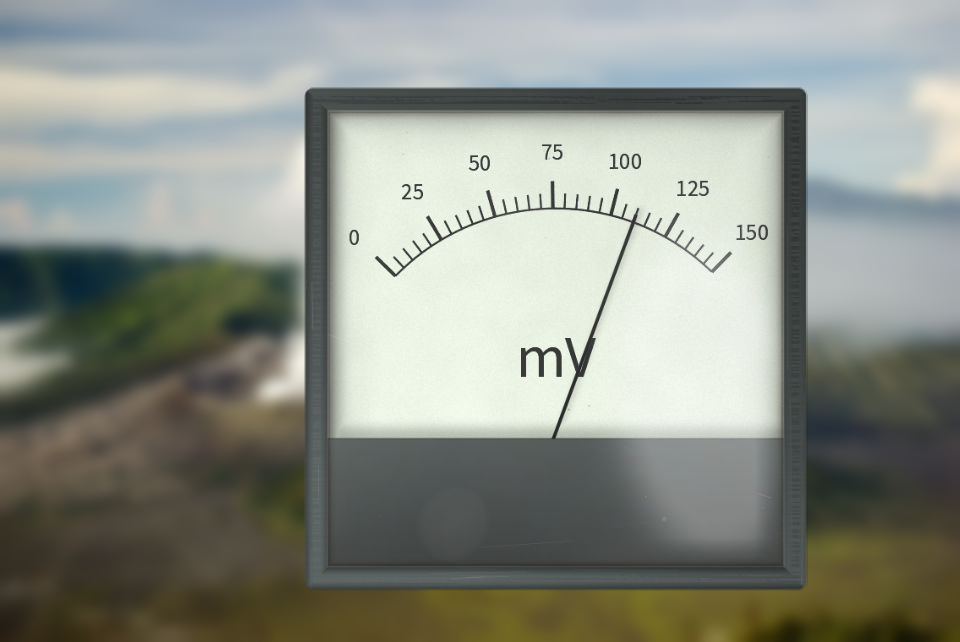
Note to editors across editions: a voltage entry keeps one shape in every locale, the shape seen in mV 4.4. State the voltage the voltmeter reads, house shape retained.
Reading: mV 110
